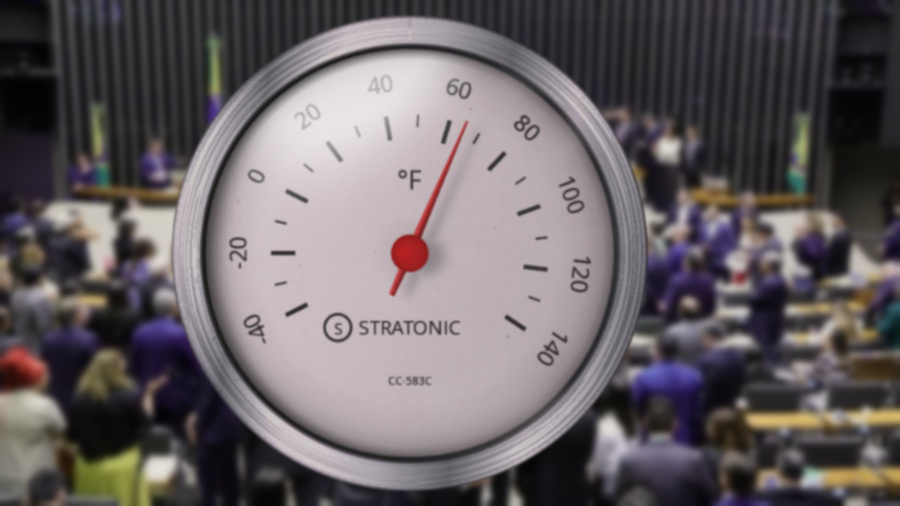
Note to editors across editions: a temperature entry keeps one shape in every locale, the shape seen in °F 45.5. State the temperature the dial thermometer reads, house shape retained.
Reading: °F 65
